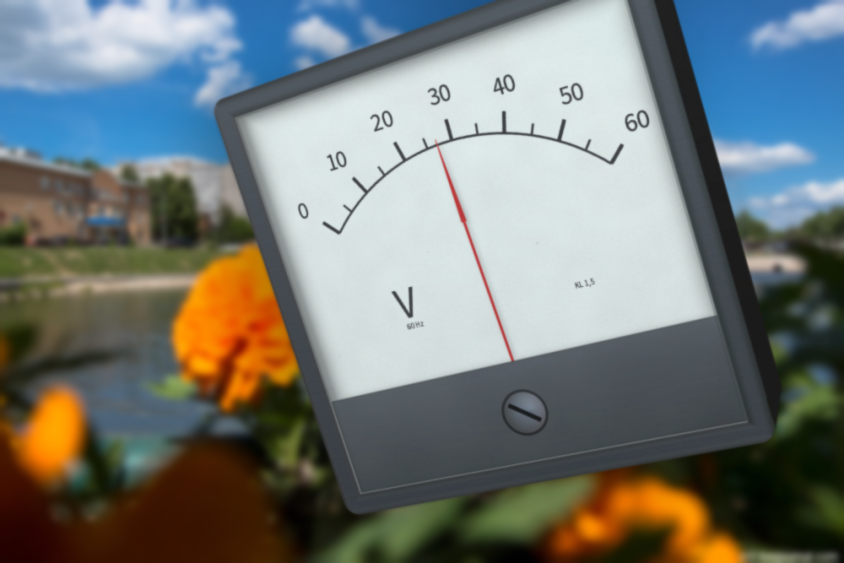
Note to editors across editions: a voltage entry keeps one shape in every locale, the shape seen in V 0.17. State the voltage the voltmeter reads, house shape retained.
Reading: V 27.5
